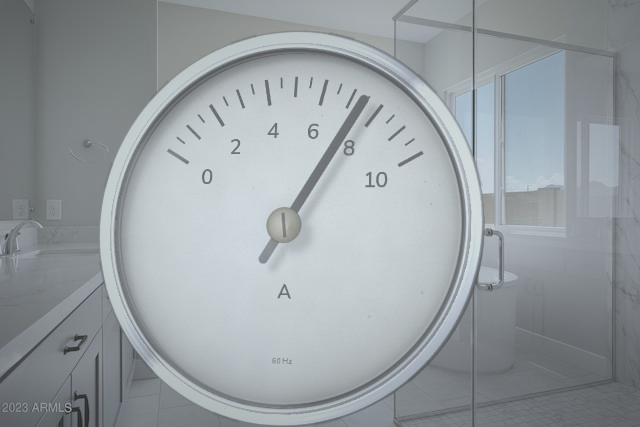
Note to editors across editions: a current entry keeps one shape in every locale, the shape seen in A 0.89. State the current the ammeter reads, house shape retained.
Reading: A 7.5
